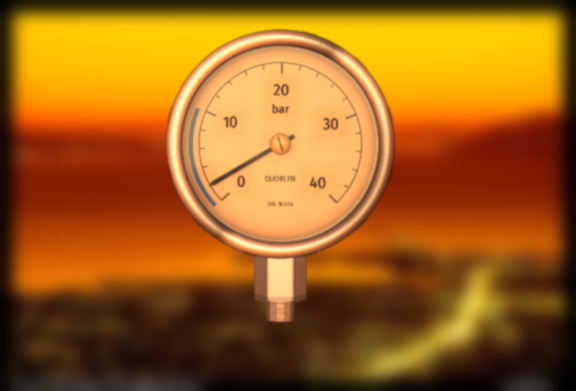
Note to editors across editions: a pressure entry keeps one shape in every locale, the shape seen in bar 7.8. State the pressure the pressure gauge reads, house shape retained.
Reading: bar 2
